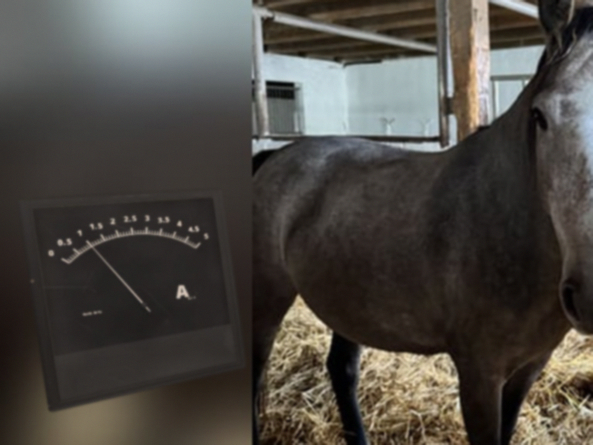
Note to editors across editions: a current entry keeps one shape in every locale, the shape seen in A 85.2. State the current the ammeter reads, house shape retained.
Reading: A 1
